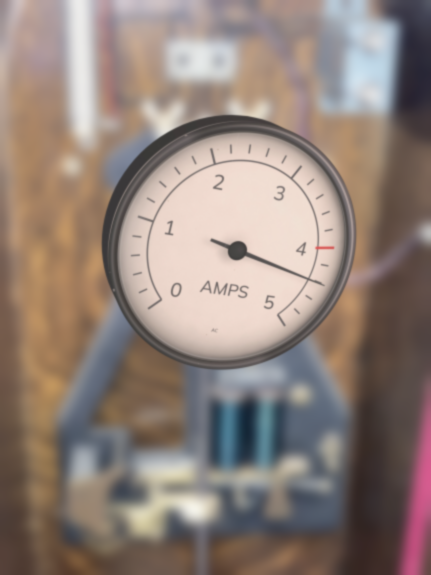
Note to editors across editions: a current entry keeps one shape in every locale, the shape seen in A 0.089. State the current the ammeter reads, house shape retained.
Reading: A 4.4
